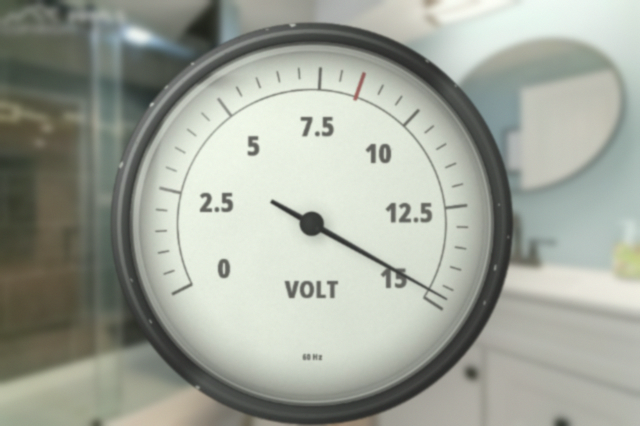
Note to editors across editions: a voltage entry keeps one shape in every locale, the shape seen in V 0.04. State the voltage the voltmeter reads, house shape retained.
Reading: V 14.75
